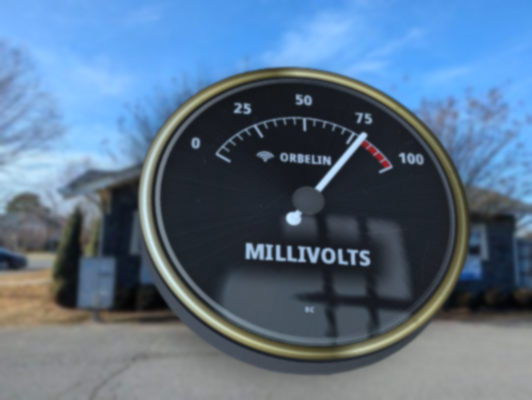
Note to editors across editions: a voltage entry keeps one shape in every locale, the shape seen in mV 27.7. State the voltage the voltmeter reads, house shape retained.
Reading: mV 80
